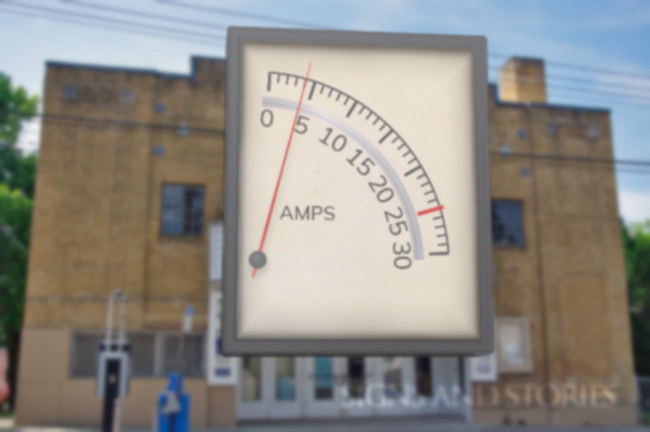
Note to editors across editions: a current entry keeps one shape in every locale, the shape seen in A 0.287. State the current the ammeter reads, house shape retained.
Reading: A 4
